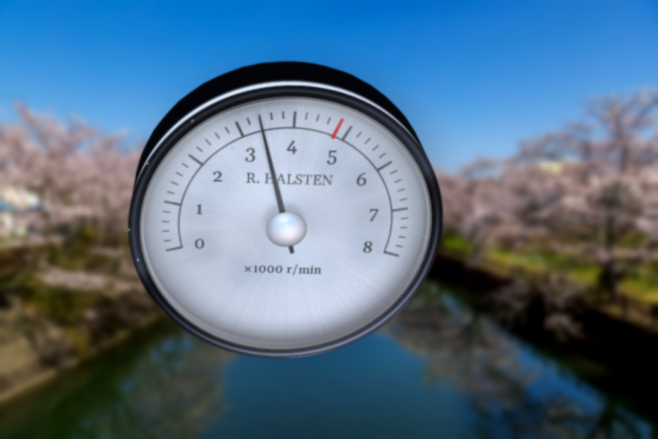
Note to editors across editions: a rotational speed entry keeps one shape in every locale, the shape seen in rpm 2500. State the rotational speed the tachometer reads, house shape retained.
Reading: rpm 3400
